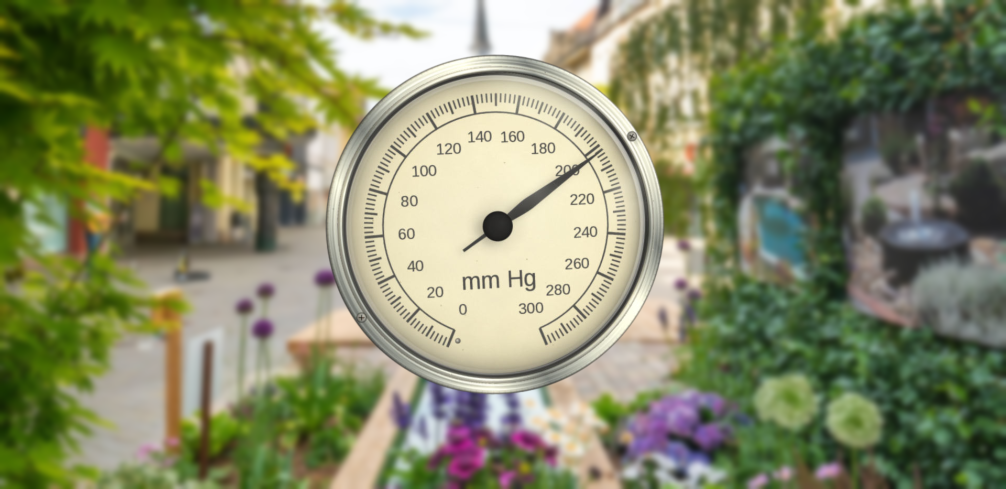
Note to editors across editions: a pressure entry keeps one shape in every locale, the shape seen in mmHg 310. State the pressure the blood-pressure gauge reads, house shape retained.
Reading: mmHg 202
